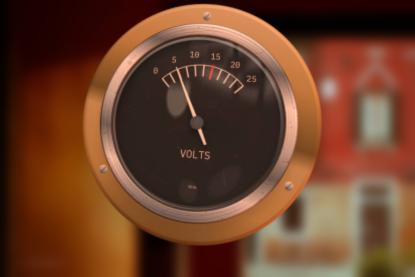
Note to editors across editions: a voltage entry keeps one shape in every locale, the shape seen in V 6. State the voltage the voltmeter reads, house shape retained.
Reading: V 5
